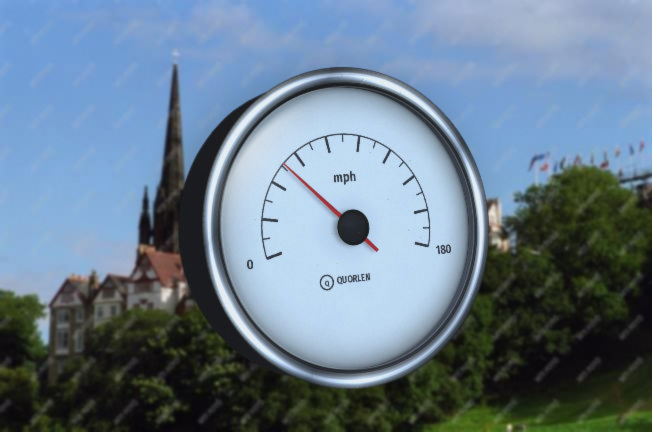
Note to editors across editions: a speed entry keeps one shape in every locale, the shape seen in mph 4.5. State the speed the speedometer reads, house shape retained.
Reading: mph 50
